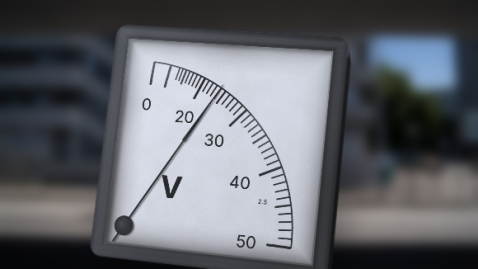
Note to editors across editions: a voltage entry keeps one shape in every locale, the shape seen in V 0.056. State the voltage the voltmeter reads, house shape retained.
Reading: V 24
